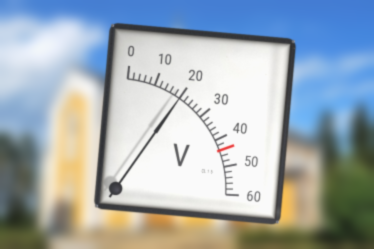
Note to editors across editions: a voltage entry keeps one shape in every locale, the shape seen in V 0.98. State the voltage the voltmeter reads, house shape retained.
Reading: V 20
